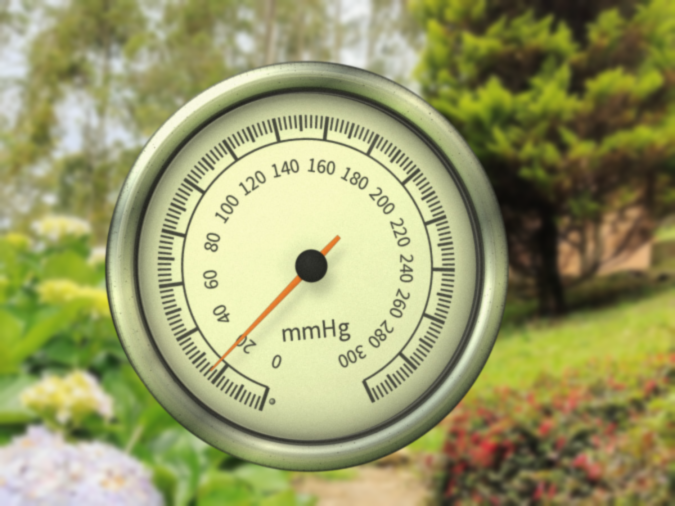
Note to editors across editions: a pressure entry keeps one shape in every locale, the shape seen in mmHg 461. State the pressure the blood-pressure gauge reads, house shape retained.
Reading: mmHg 24
